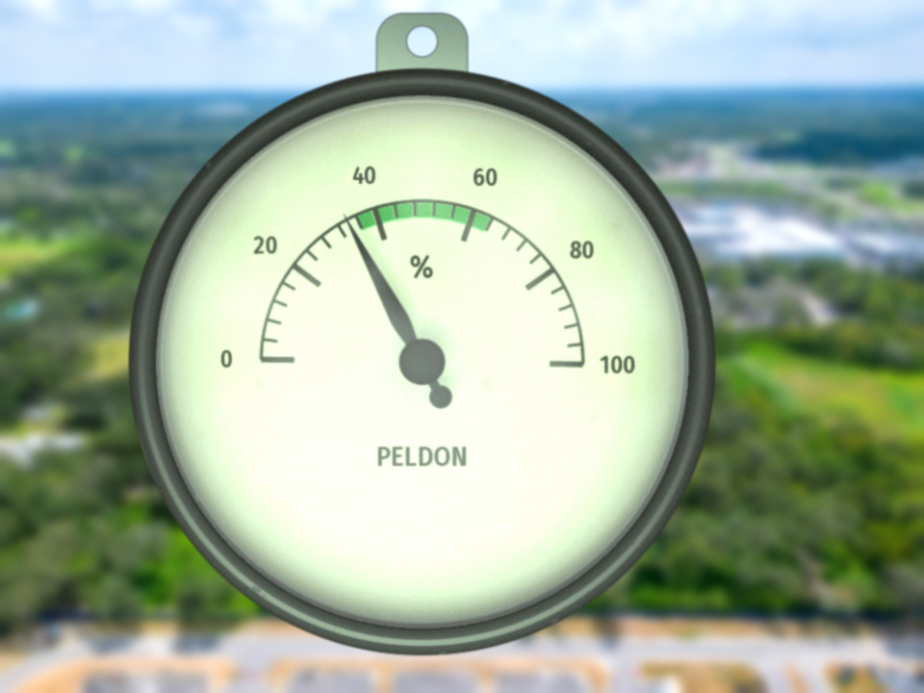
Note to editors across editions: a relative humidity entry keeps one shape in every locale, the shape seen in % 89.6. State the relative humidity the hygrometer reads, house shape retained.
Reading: % 34
